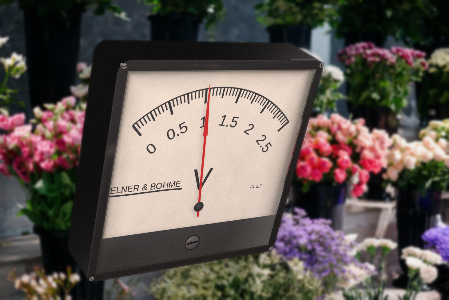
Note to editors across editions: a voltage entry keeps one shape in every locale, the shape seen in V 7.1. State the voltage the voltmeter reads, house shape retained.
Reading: V 1
